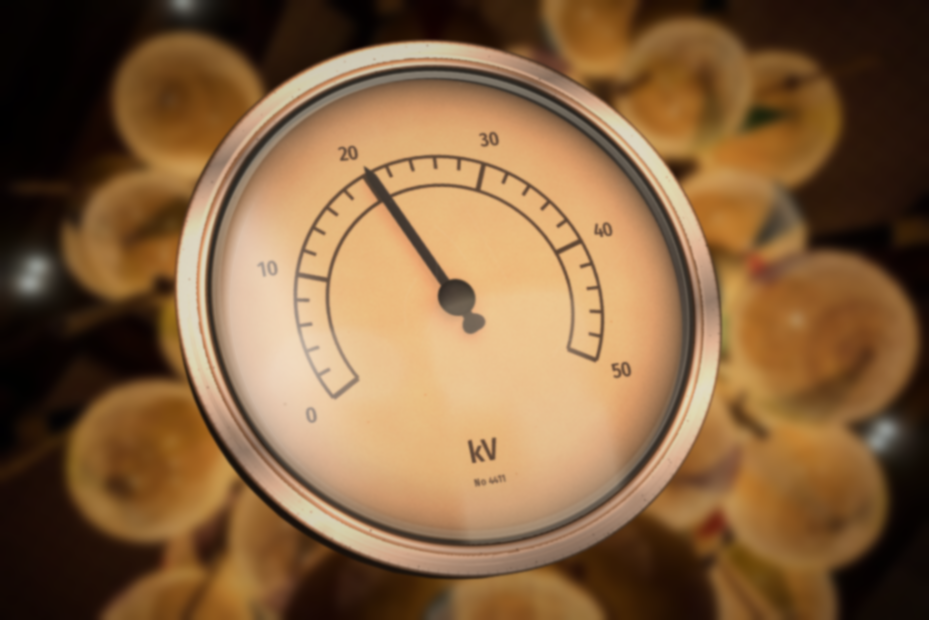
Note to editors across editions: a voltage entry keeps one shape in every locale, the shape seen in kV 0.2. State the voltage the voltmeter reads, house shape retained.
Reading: kV 20
